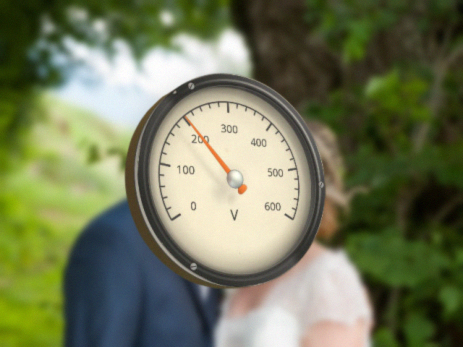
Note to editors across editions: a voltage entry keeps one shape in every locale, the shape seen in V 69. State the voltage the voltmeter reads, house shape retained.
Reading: V 200
